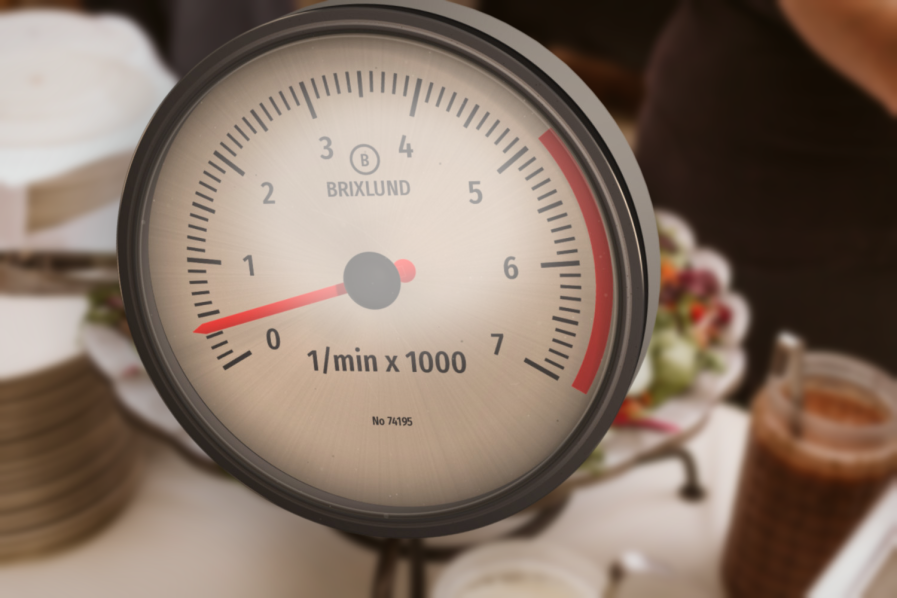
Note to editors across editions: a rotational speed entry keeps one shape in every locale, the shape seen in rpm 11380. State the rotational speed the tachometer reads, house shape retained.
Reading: rpm 400
